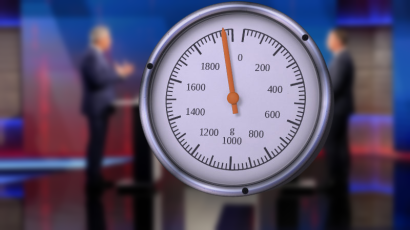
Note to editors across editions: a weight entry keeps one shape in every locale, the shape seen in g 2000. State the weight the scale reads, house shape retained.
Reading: g 1960
